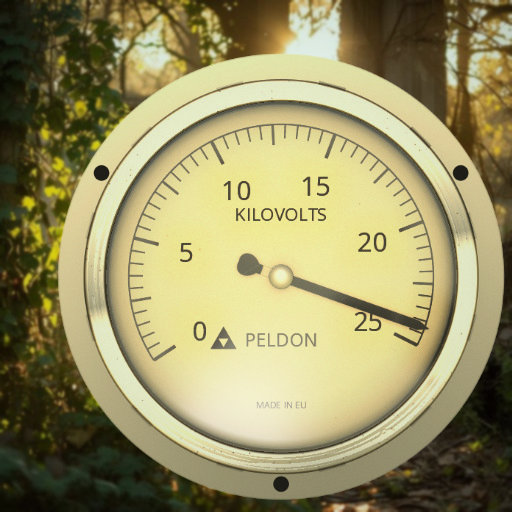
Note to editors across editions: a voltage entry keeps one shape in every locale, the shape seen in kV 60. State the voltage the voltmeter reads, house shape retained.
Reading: kV 24.25
